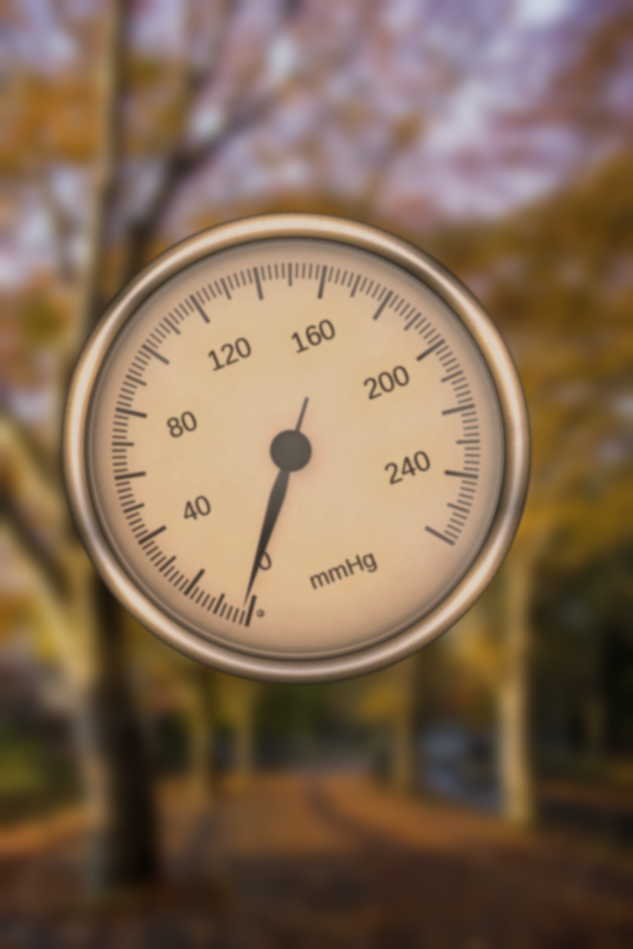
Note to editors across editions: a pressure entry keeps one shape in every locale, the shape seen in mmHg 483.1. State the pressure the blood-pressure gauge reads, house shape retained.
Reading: mmHg 2
